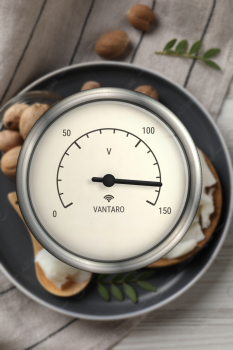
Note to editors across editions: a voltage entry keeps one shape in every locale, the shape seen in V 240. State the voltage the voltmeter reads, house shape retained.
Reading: V 135
